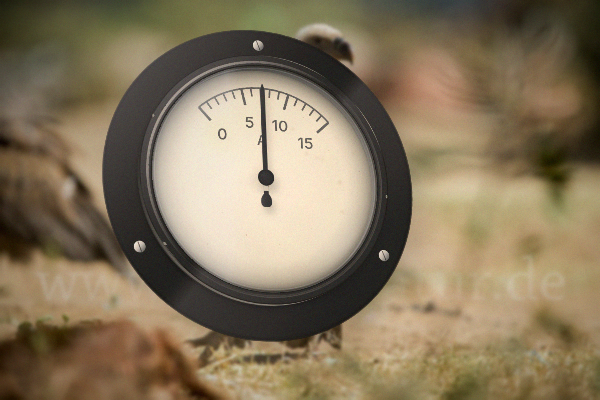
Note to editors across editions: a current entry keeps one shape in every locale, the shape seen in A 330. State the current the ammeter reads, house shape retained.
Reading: A 7
